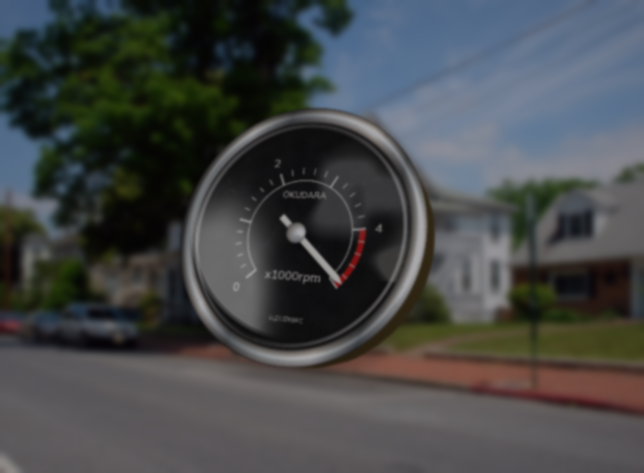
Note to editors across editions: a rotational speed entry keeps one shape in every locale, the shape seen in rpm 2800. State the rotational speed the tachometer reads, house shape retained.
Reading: rpm 4900
